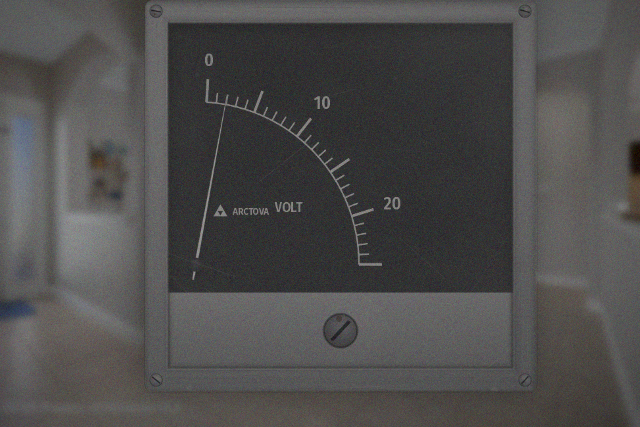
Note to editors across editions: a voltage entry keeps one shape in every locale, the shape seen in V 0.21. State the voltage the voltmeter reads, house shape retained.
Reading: V 2
